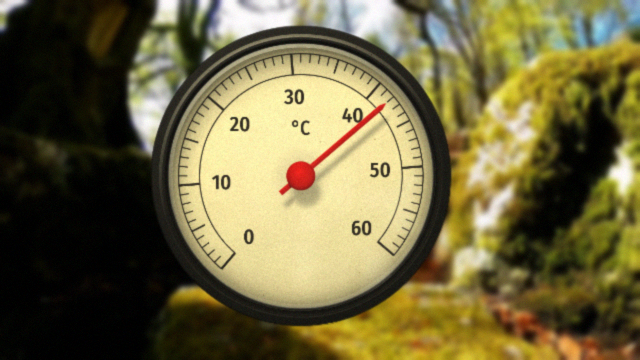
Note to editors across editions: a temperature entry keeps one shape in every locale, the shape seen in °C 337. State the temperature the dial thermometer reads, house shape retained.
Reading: °C 42
